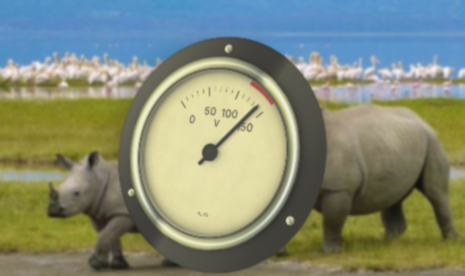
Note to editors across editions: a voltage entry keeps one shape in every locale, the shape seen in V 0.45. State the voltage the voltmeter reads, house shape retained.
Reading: V 140
